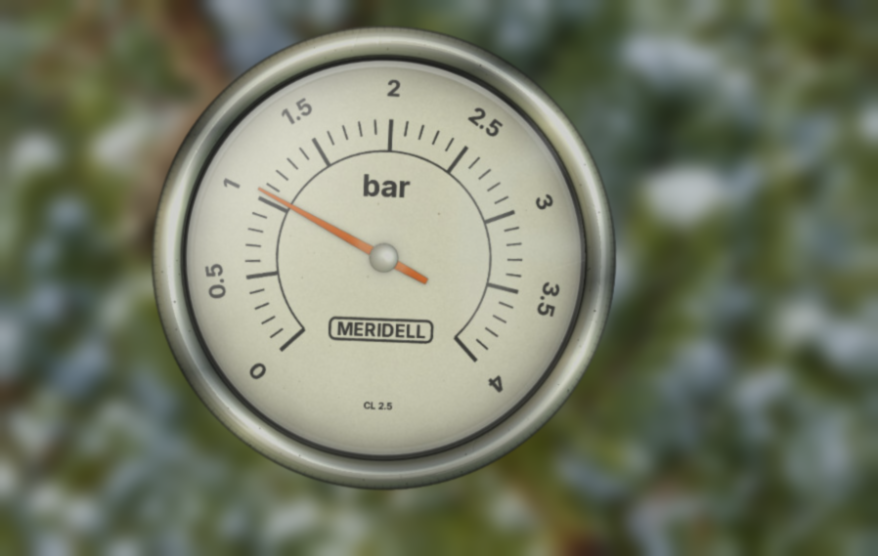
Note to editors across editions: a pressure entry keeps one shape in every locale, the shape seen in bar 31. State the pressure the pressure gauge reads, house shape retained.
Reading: bar 1.05
